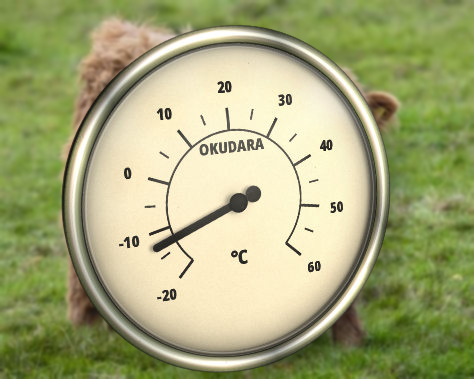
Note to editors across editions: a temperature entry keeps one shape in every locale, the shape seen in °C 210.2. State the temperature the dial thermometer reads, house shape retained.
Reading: °C -12.5
